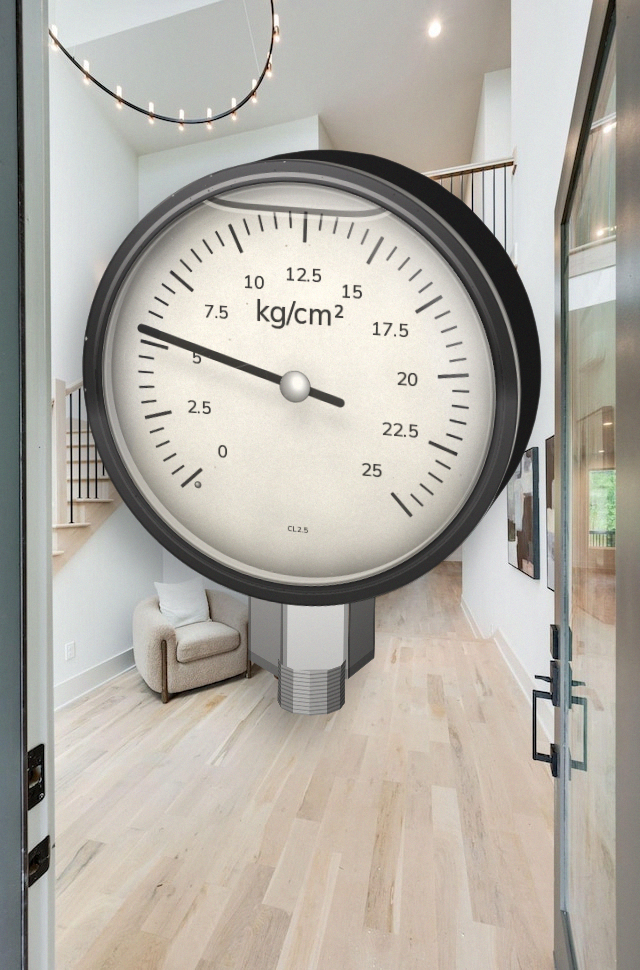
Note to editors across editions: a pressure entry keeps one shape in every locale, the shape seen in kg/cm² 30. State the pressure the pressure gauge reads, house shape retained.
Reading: kg/cm² 5.5
